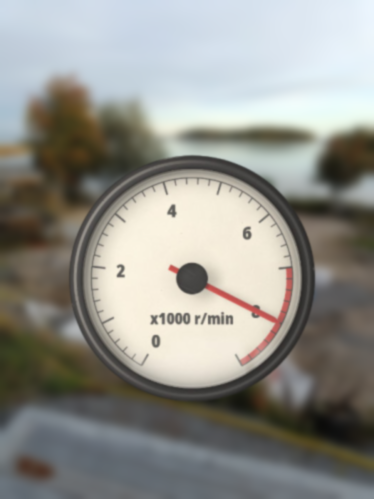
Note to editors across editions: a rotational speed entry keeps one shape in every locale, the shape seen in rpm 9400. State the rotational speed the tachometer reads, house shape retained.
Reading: rpm 8000
